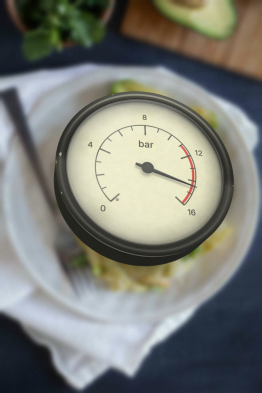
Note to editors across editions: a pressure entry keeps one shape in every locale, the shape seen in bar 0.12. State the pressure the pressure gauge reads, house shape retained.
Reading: bar 14.5
